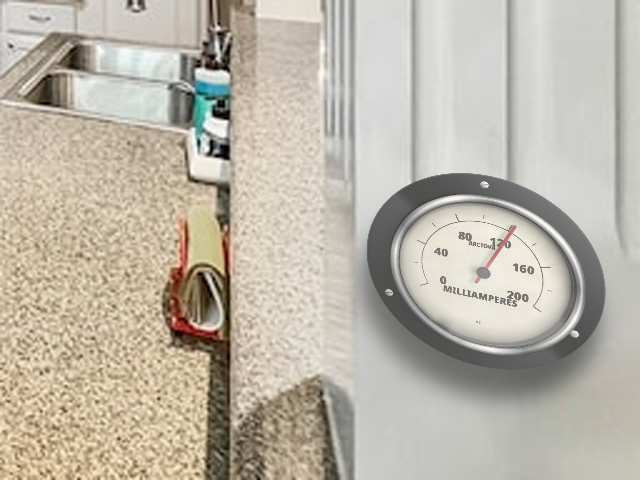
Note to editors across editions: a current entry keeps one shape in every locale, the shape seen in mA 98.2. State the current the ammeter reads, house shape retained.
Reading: mA 120
